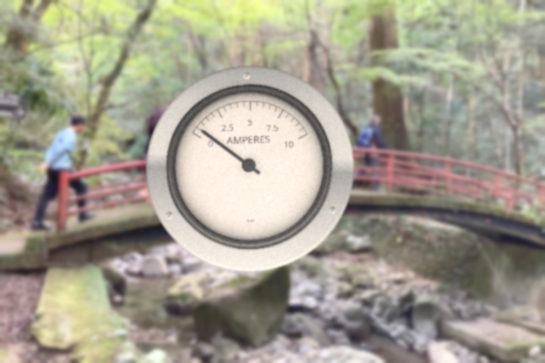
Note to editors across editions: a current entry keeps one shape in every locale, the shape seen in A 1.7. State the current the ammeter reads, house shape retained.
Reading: A 0.5
